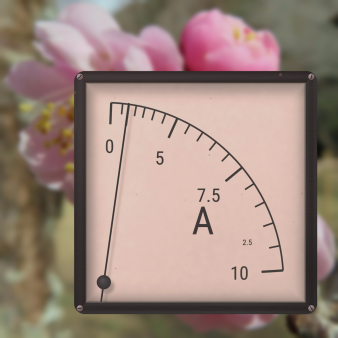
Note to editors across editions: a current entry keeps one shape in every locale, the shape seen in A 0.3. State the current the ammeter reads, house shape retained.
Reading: A 2.5
